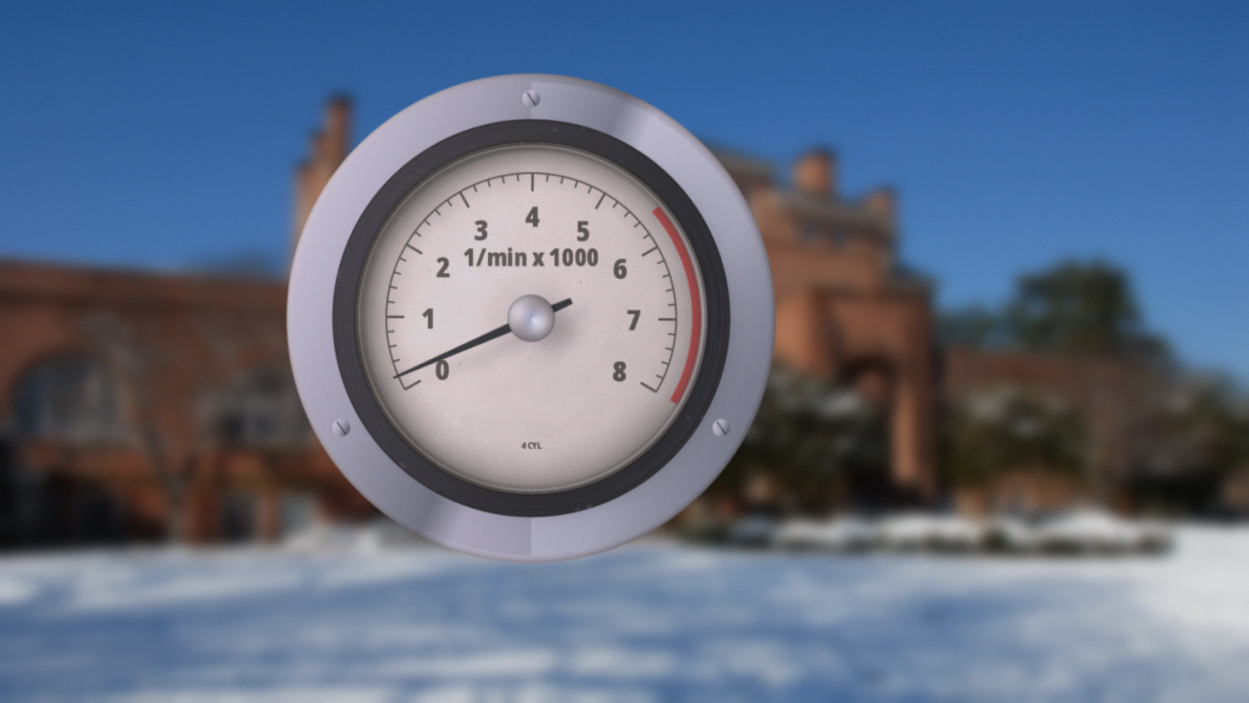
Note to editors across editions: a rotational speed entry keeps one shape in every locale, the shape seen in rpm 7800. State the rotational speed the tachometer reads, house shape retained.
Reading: rpm 200
